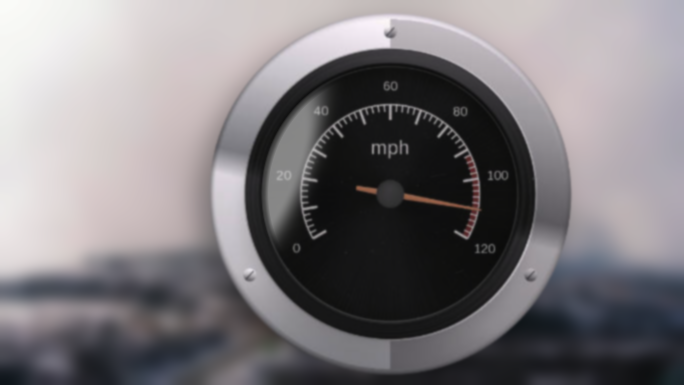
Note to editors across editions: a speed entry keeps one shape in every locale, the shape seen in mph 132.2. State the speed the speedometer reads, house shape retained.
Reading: mph 110
